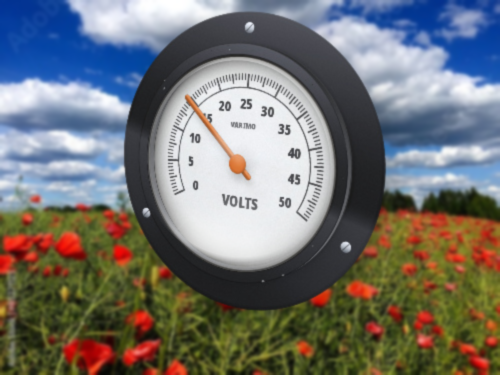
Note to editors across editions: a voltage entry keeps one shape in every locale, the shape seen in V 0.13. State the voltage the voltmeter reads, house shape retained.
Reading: V 15
